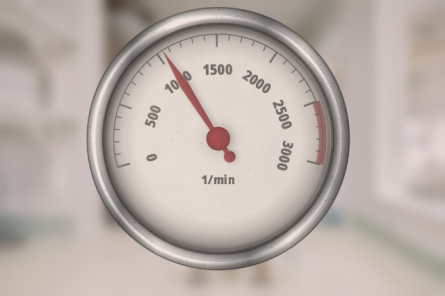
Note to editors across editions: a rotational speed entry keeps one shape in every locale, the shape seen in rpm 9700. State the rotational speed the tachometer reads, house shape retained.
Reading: rpm 1050
